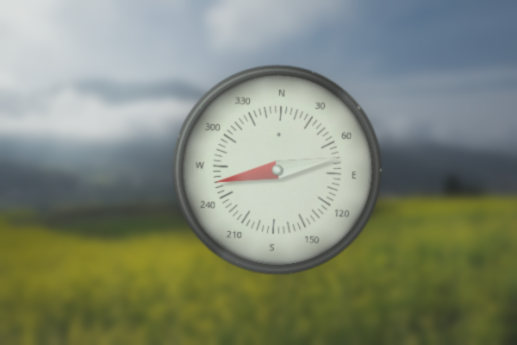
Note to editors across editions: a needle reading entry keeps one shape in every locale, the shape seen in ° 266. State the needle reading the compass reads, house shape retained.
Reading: ° 255
